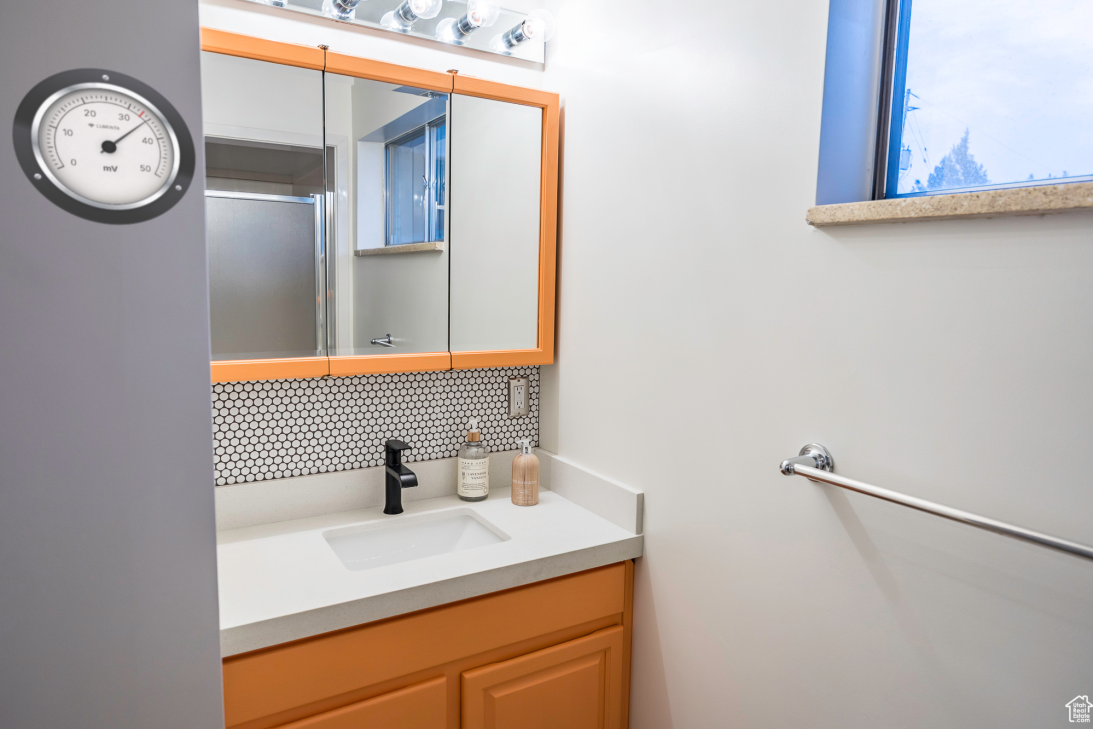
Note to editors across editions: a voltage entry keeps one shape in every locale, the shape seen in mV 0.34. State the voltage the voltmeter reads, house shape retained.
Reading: mV 35
